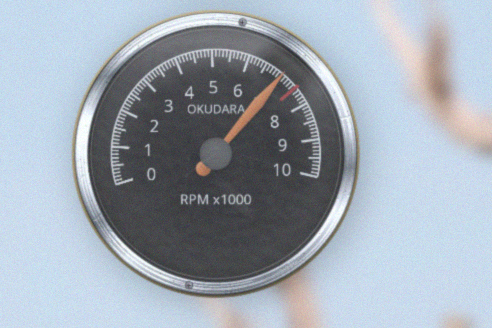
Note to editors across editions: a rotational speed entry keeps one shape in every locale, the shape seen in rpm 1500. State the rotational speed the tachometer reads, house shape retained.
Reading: rpm 7000
